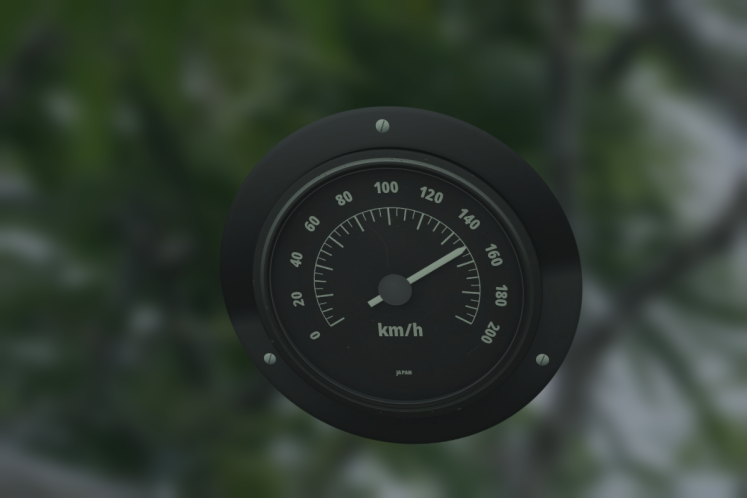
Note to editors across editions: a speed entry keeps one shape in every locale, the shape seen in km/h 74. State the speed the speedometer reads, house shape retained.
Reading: km/h 150
